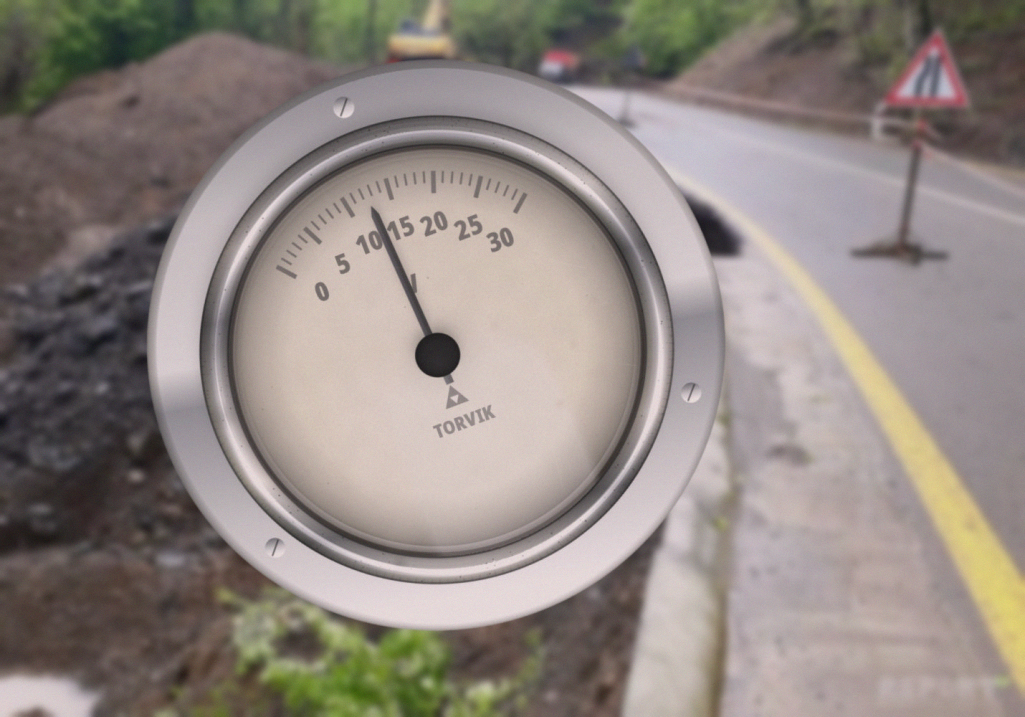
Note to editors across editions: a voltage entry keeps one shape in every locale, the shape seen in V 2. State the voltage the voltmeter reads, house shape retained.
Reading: V 12.5
